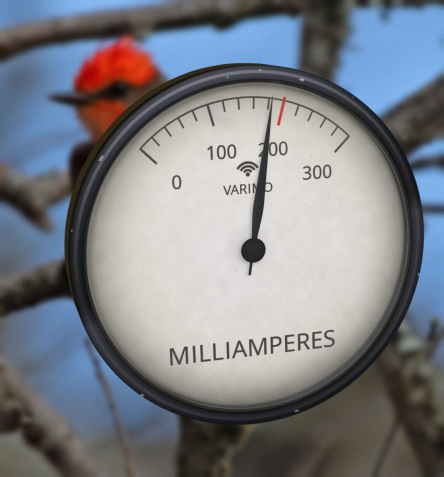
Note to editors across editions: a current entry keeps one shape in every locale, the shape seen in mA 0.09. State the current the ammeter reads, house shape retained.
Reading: mA 180
